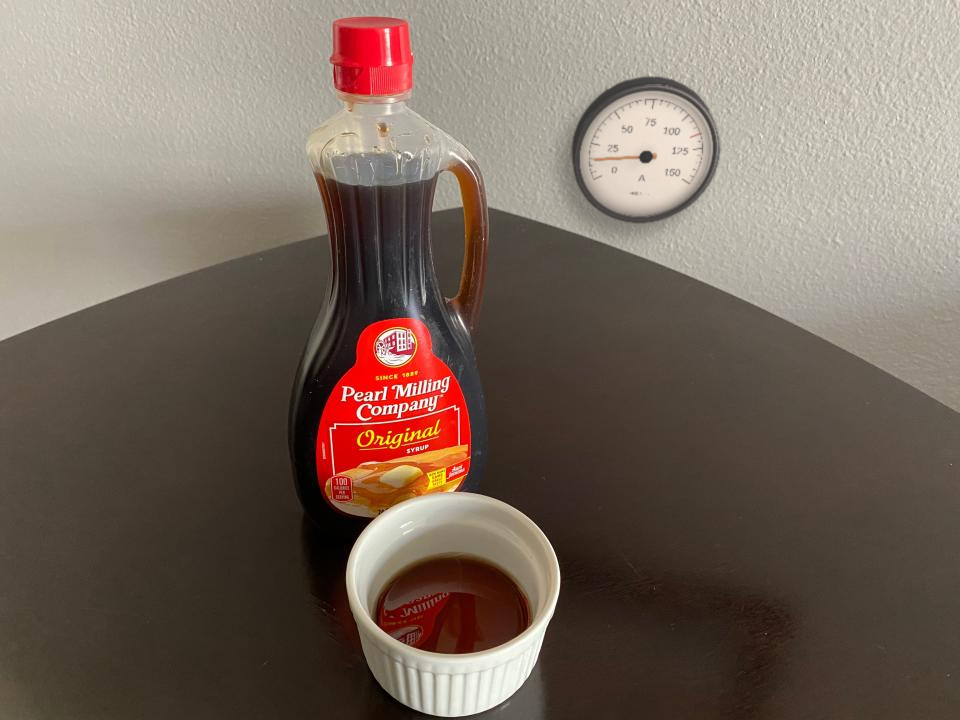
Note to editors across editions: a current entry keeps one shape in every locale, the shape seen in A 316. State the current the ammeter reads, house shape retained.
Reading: A 15
